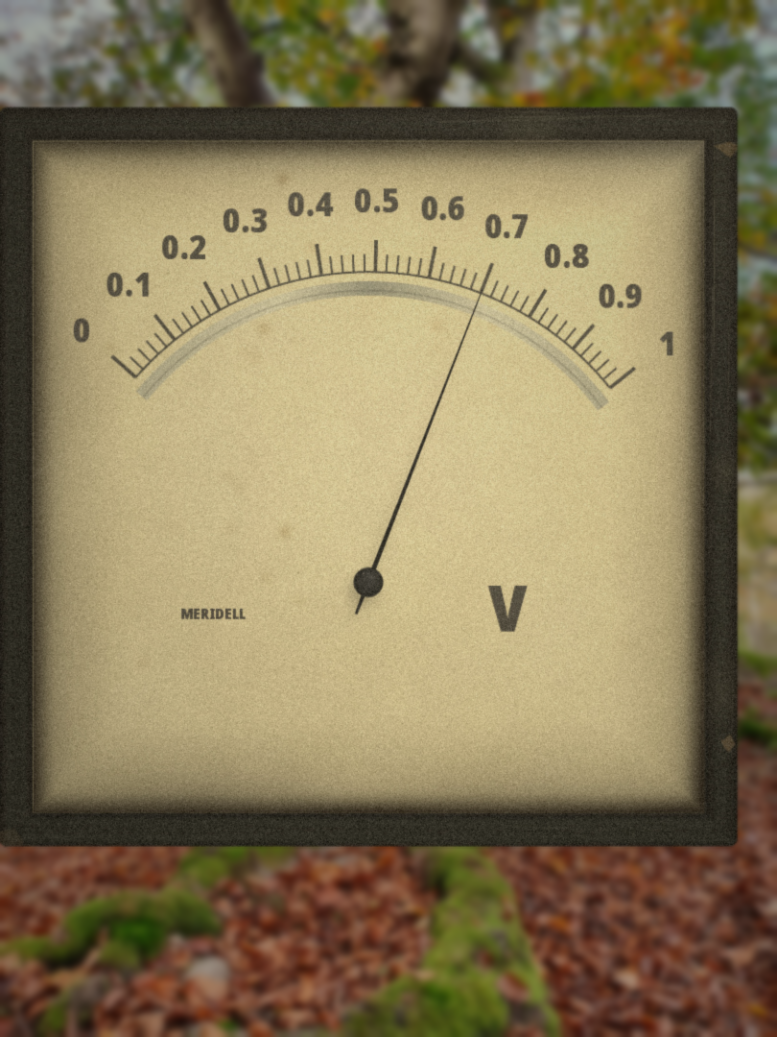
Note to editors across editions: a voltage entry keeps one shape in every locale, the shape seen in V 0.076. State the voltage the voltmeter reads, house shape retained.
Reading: V 0.7
